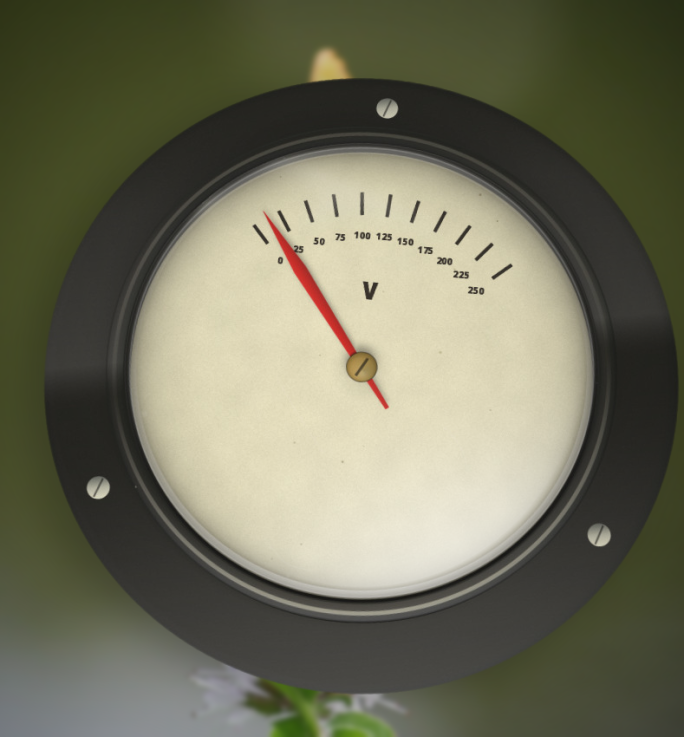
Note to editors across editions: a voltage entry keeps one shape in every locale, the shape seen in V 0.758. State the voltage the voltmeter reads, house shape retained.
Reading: V 12.5
